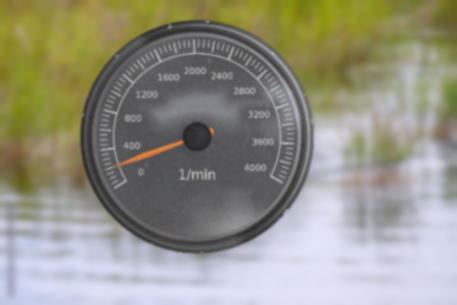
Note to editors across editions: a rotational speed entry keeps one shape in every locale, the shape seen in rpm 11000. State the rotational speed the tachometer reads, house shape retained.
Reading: rpm 200
